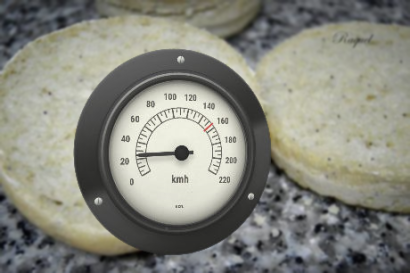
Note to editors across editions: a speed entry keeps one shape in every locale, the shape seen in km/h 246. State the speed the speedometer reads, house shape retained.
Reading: km/h 25
